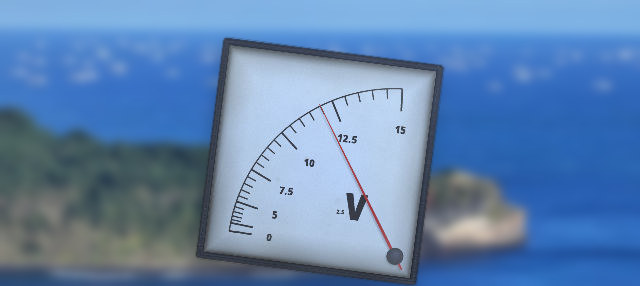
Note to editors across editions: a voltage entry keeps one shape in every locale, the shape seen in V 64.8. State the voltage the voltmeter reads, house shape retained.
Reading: V 12
